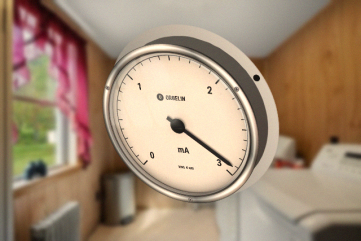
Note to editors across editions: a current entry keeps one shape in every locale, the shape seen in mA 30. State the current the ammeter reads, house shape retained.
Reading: mA 2.9
